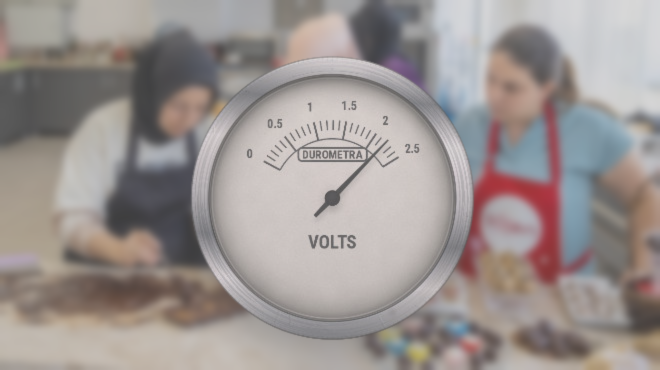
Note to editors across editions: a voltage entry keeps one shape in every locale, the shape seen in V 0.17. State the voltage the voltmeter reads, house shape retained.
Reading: V 2.2
